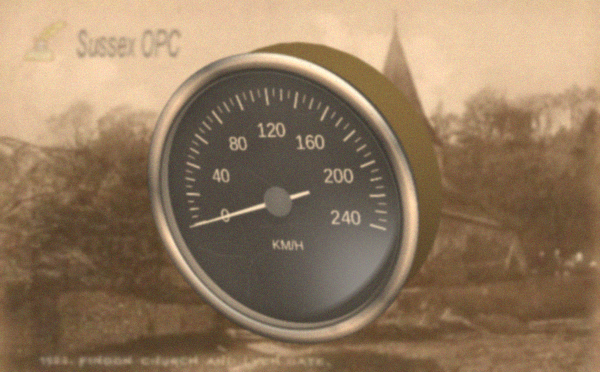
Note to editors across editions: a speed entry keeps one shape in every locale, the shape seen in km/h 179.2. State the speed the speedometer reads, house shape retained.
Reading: km/h 0
